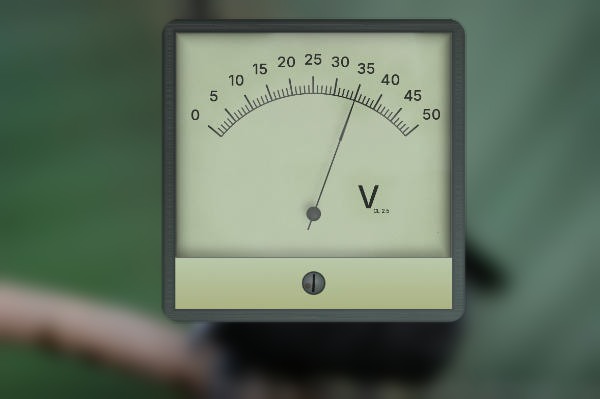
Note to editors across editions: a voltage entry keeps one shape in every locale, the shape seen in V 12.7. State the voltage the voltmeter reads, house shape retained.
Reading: V 35
